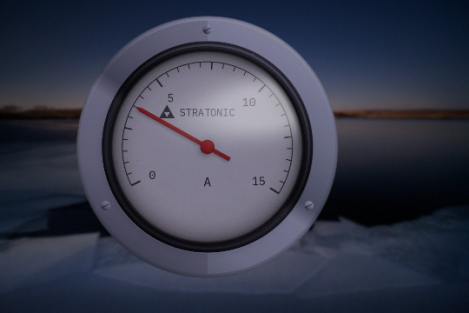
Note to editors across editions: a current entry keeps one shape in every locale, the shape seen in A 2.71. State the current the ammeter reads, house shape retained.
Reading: A 3.5
